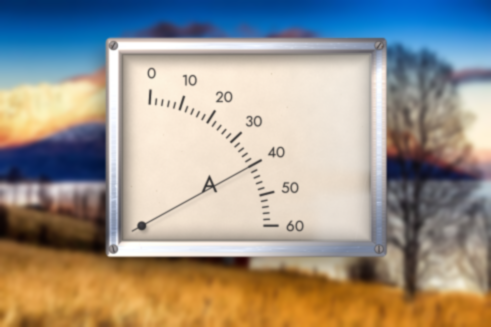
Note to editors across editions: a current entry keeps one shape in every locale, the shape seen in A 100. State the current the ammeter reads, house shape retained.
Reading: A 40
